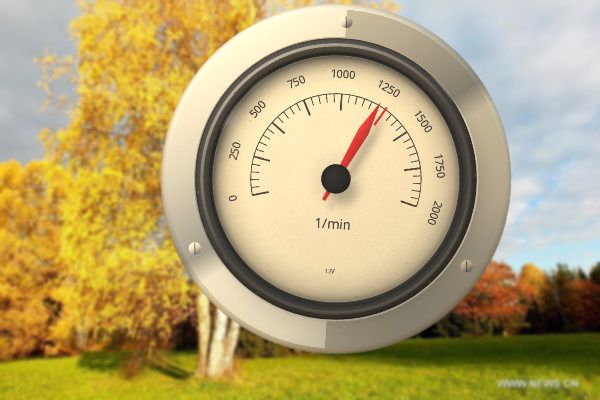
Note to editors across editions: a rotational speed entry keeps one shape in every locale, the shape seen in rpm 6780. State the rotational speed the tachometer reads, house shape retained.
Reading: rpm 1250
